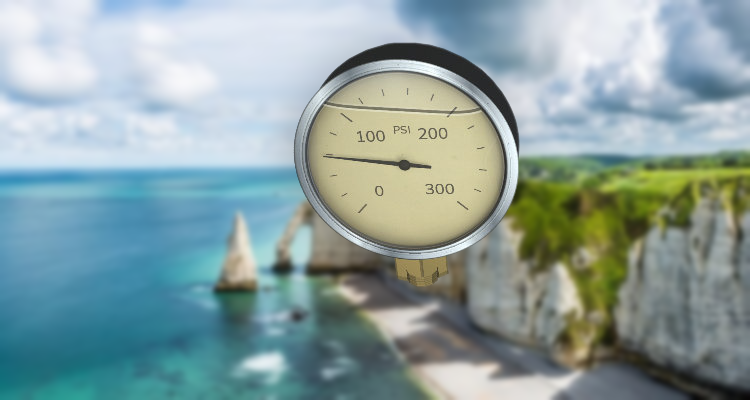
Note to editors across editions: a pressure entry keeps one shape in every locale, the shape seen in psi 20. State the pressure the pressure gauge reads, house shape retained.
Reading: psi 60
